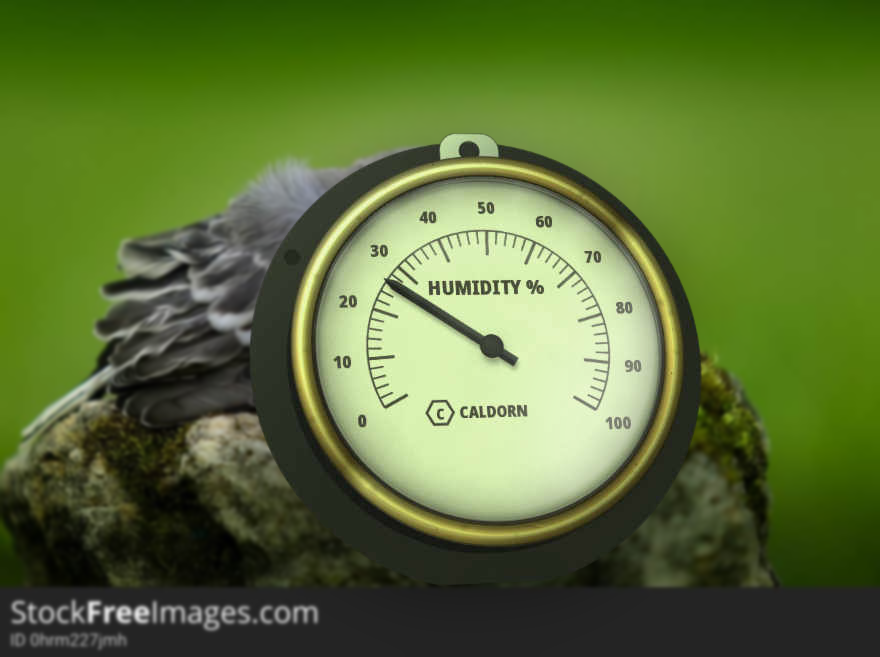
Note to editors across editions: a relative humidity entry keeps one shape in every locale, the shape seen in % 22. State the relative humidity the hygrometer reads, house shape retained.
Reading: % 26
